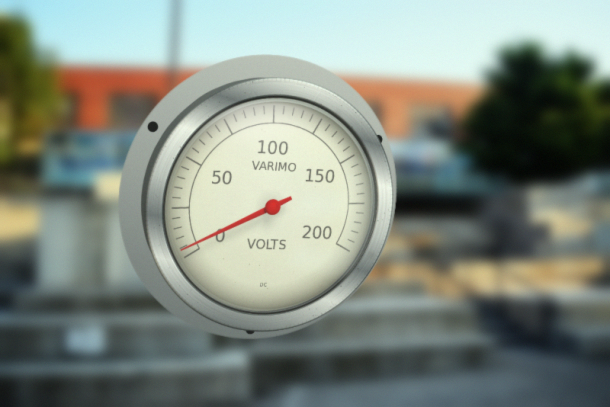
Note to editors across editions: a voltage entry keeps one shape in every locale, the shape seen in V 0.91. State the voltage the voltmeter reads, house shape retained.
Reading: V 5
